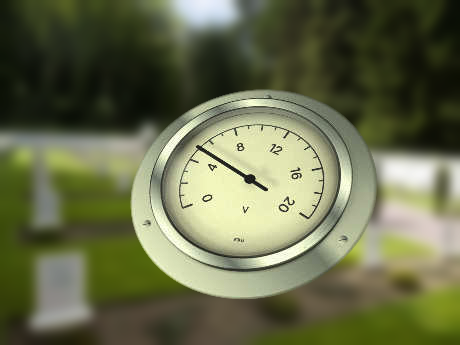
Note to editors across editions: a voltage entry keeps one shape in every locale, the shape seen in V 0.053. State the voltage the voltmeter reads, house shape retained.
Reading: V 5
